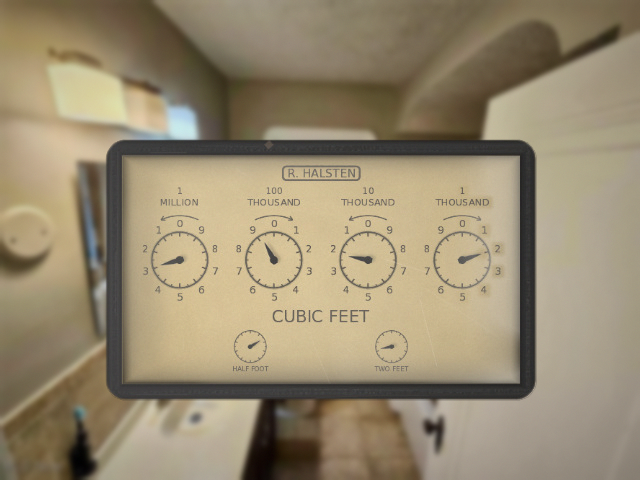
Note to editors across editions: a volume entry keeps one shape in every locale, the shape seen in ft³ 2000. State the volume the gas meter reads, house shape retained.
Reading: ft³ 292200
